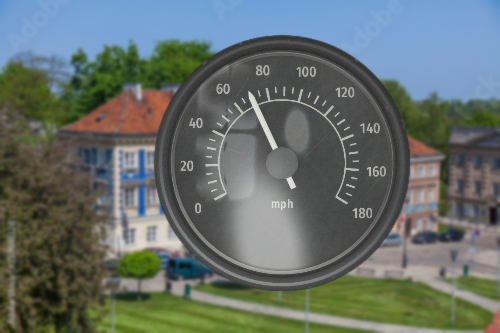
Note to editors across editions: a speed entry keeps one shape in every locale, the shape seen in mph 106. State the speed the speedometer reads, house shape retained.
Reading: mph 70
